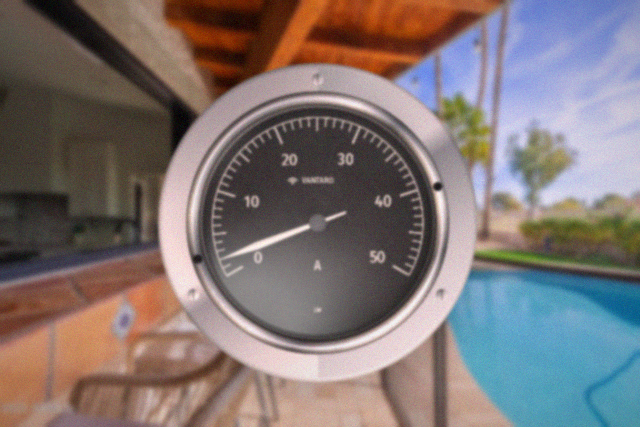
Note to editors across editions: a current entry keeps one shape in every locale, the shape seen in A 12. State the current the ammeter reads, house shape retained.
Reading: A 2
